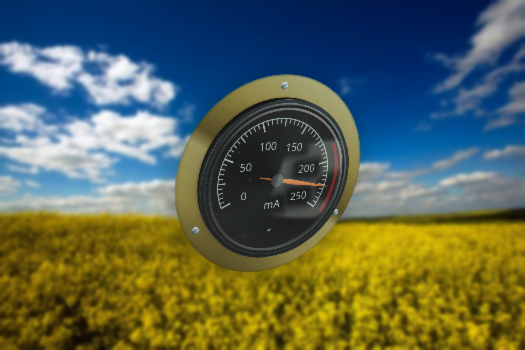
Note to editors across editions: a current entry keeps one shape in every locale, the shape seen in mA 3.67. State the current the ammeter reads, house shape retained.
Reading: mA 225
